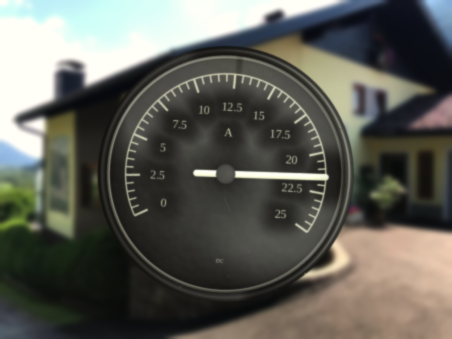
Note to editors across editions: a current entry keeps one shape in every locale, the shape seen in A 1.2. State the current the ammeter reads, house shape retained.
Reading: A 21.5
